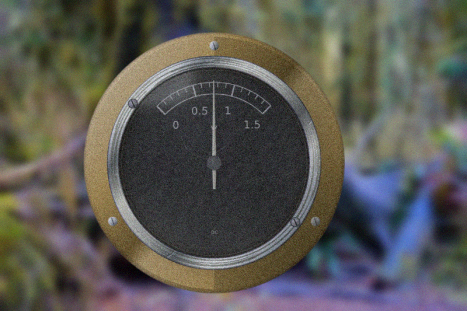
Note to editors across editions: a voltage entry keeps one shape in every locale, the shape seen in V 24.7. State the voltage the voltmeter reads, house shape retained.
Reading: V 0.75
